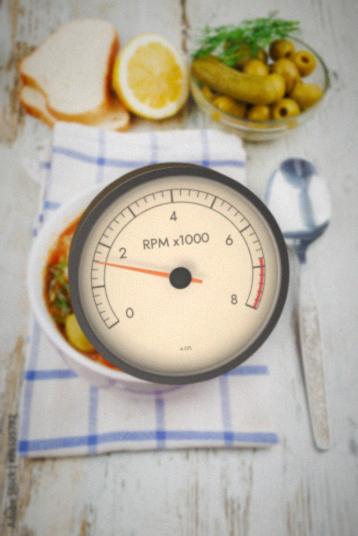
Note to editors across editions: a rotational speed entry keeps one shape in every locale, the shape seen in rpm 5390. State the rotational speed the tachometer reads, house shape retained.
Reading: rpm 1600
